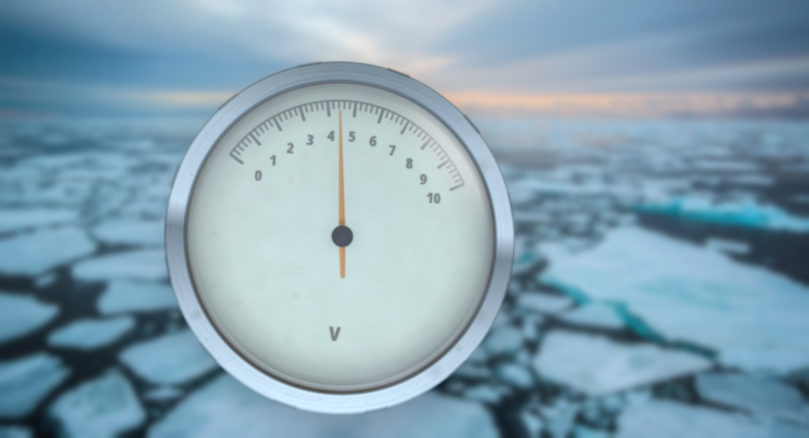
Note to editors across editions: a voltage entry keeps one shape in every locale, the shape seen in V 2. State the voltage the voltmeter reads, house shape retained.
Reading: V 4.4
